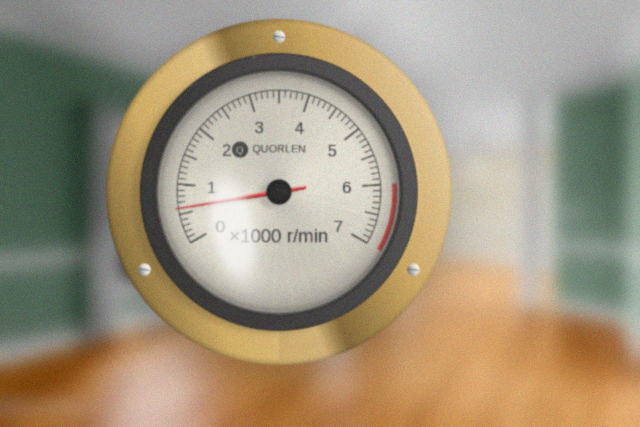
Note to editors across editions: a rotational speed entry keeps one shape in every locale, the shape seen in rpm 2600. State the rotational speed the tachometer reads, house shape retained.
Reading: rpm 600
